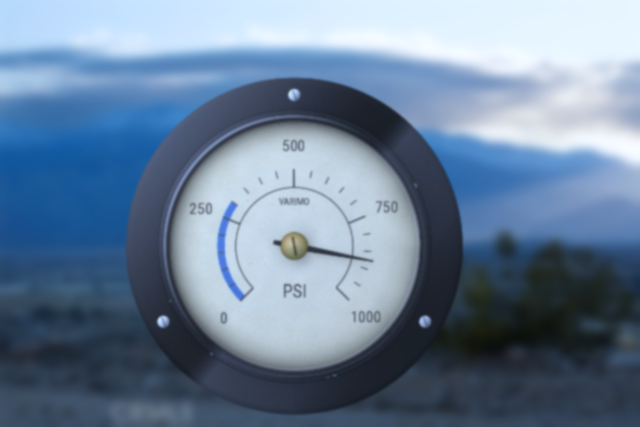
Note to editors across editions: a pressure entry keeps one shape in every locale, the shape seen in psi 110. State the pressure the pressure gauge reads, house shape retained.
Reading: psi 875
